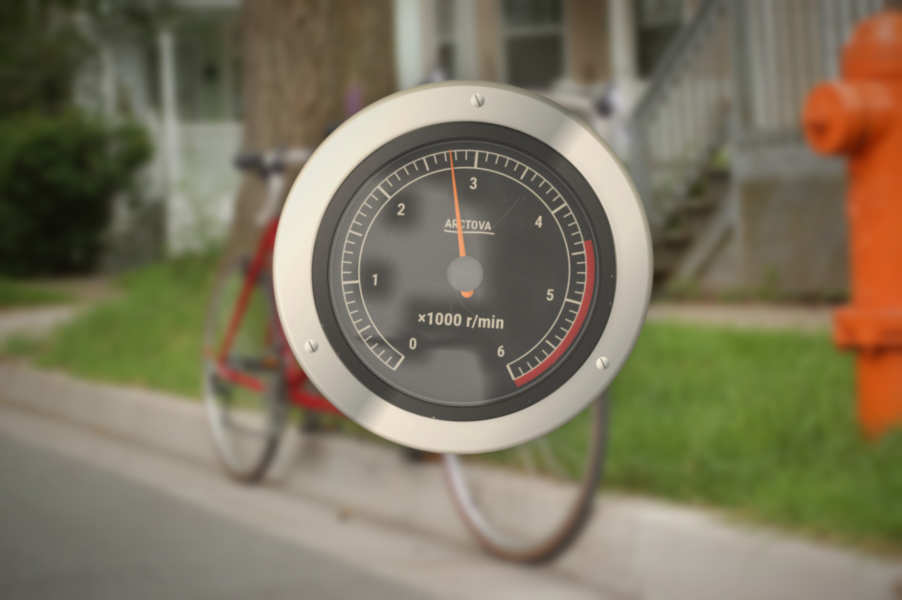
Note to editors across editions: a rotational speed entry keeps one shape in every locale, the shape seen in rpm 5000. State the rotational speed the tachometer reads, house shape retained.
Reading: rpm 2750
